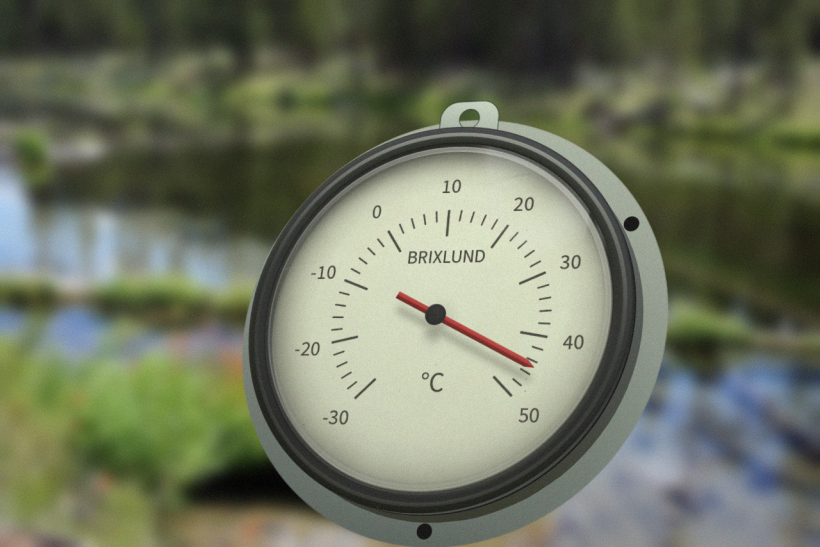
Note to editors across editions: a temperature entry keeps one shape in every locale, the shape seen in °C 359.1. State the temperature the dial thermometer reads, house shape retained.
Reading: °C 45
